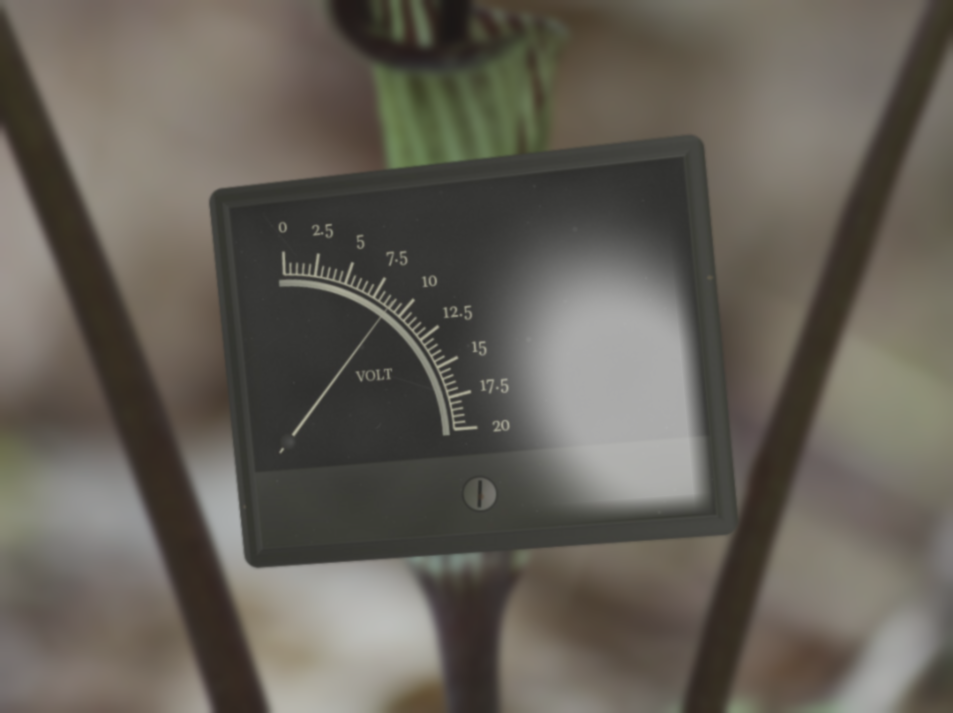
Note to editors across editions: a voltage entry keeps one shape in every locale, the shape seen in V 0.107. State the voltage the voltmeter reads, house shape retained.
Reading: V 9
